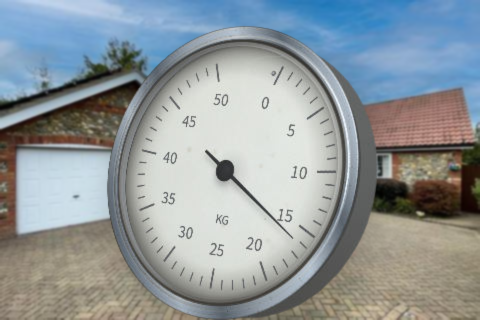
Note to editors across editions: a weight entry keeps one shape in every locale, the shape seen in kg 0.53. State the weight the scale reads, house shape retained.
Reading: kg 16
